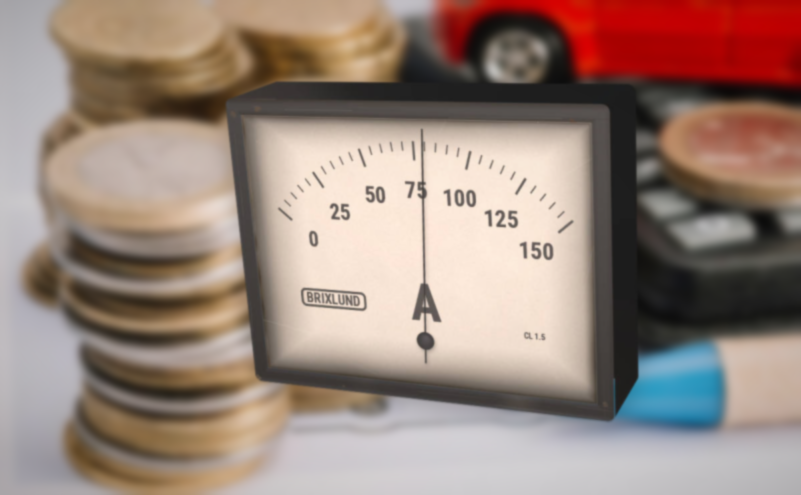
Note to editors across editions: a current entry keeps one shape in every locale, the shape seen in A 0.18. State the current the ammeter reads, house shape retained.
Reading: A 80
